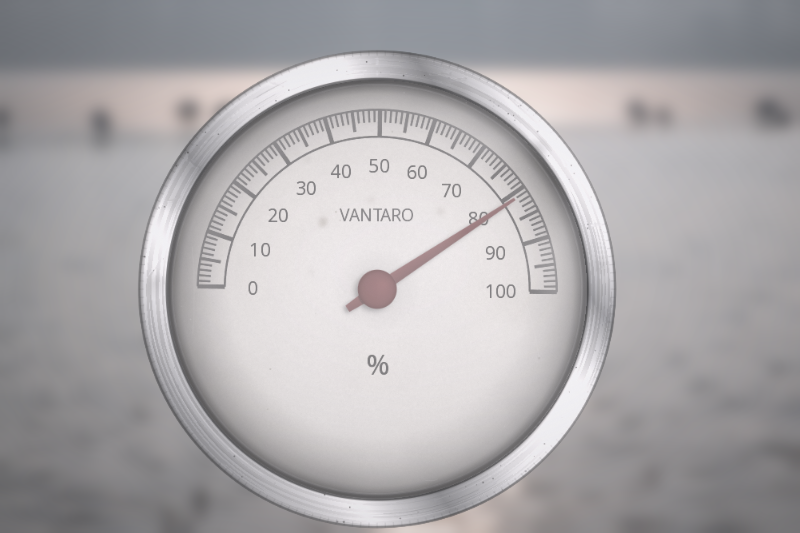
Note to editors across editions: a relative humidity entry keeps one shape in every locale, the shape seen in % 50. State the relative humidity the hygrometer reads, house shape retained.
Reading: % 81
